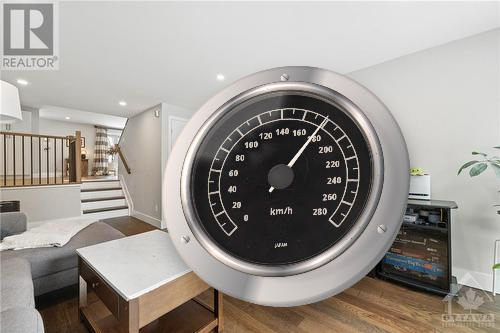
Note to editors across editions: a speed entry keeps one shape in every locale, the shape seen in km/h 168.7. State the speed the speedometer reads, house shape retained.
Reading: km/h 180
